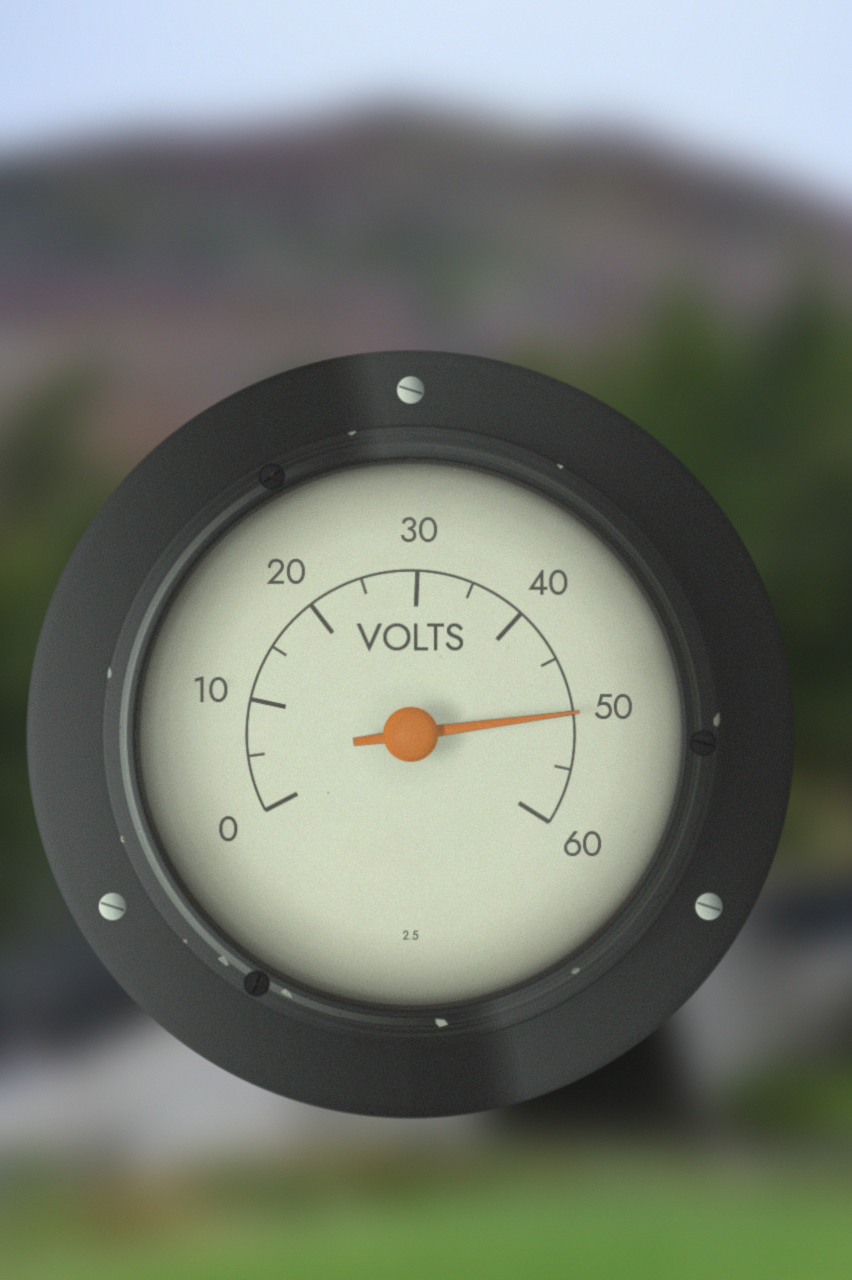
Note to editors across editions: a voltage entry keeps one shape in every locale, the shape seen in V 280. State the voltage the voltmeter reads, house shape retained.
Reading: V 50
